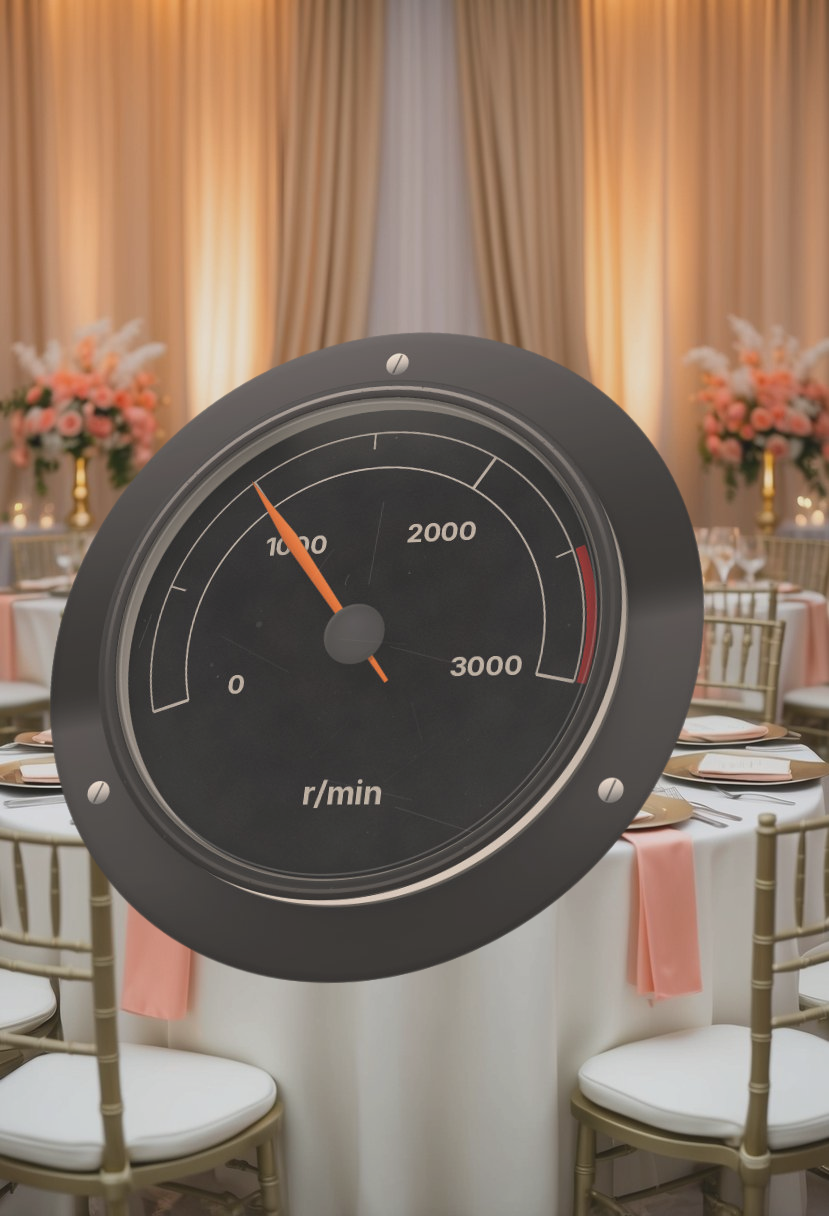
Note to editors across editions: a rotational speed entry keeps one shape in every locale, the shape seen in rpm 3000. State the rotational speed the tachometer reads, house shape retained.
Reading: rpm 1000
